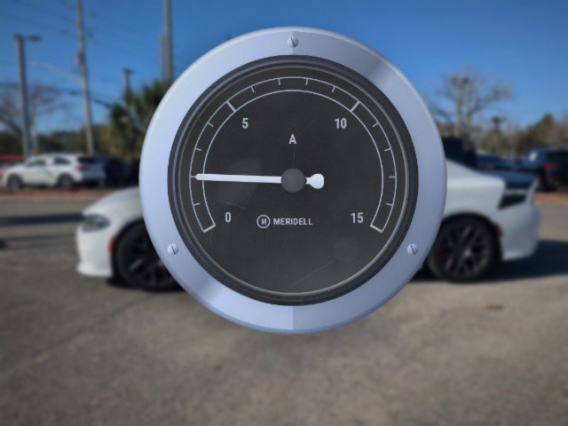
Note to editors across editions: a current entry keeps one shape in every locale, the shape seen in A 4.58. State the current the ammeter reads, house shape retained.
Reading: A 2
